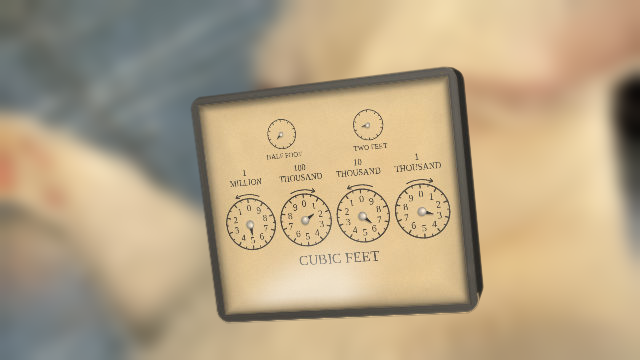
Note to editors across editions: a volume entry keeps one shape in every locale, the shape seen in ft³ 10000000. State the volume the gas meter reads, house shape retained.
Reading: ft³ 516300
